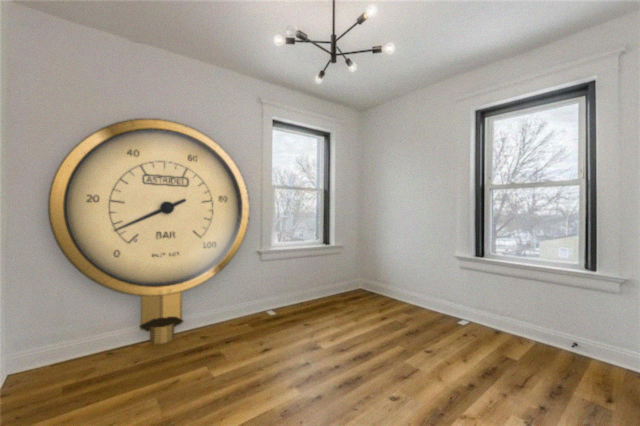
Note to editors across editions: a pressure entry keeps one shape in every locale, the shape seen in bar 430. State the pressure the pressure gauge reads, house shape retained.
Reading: bar 7.5
